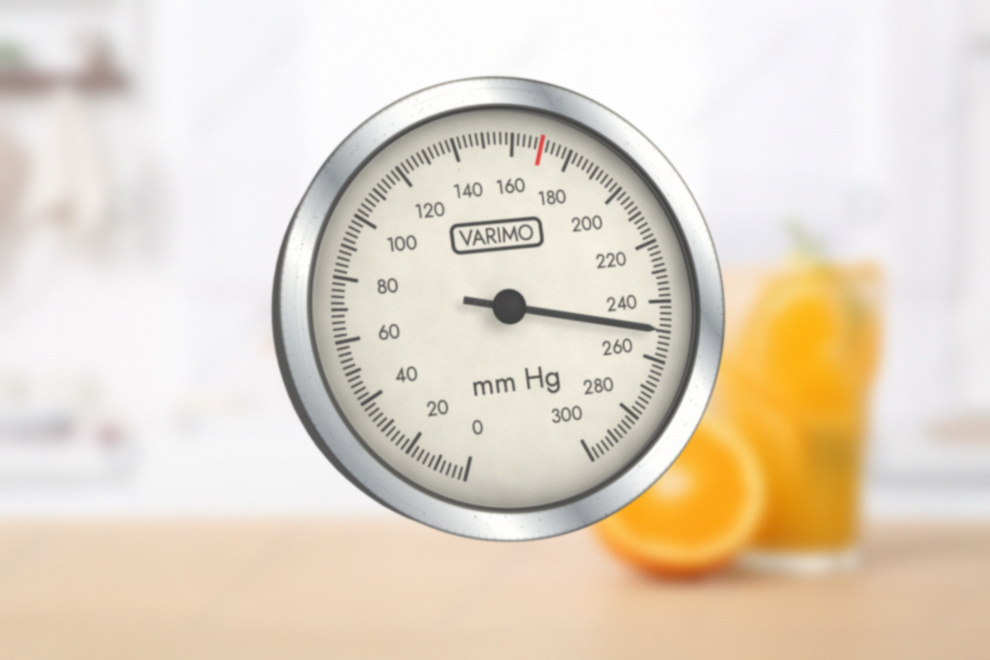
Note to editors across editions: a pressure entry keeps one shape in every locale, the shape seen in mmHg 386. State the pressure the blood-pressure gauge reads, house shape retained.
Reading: mmHg 250
